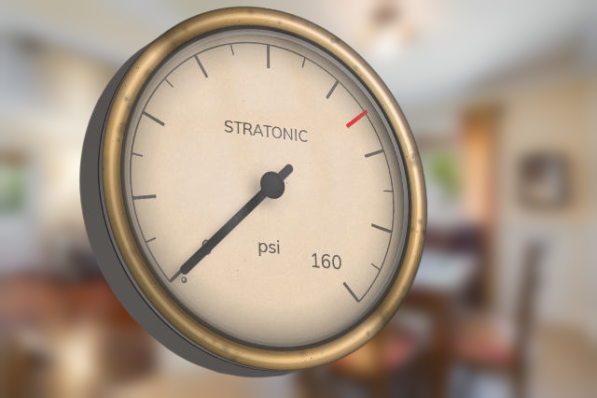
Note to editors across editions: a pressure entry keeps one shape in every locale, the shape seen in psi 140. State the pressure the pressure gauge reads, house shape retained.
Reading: psi 0
